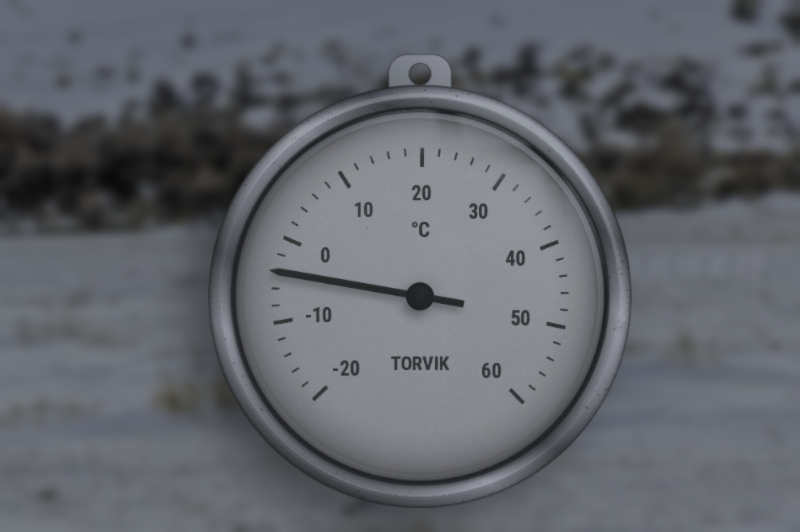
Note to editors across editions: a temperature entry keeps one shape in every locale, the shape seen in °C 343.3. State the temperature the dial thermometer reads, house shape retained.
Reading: °C -4
